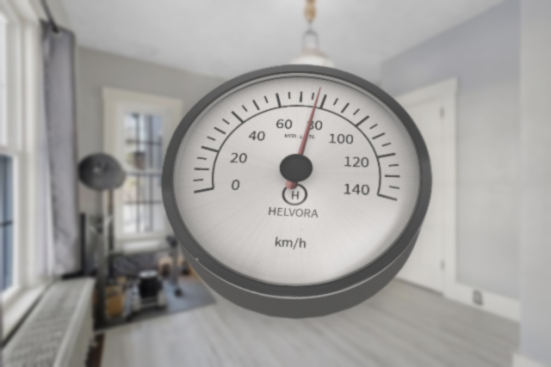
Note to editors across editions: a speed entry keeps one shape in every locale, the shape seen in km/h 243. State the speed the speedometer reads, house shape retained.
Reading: km/h 77.5
